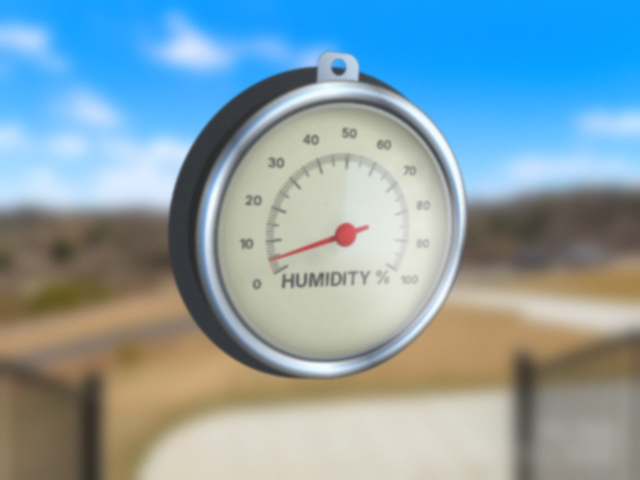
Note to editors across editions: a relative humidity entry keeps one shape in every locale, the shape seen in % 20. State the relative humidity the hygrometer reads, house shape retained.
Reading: % 5
